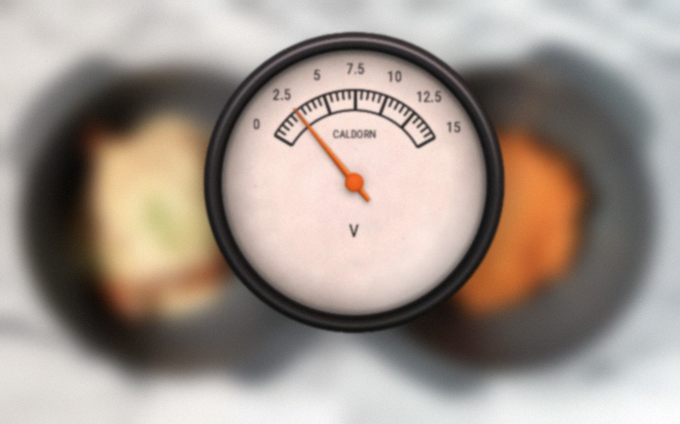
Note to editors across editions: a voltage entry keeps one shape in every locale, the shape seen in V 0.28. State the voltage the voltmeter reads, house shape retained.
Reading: V 2.5
